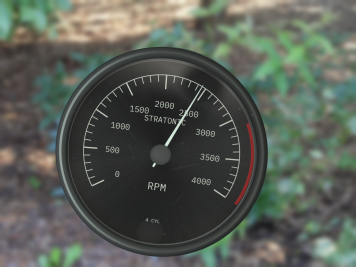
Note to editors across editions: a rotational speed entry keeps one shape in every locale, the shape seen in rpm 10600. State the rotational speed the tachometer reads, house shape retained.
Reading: rpm 2450
